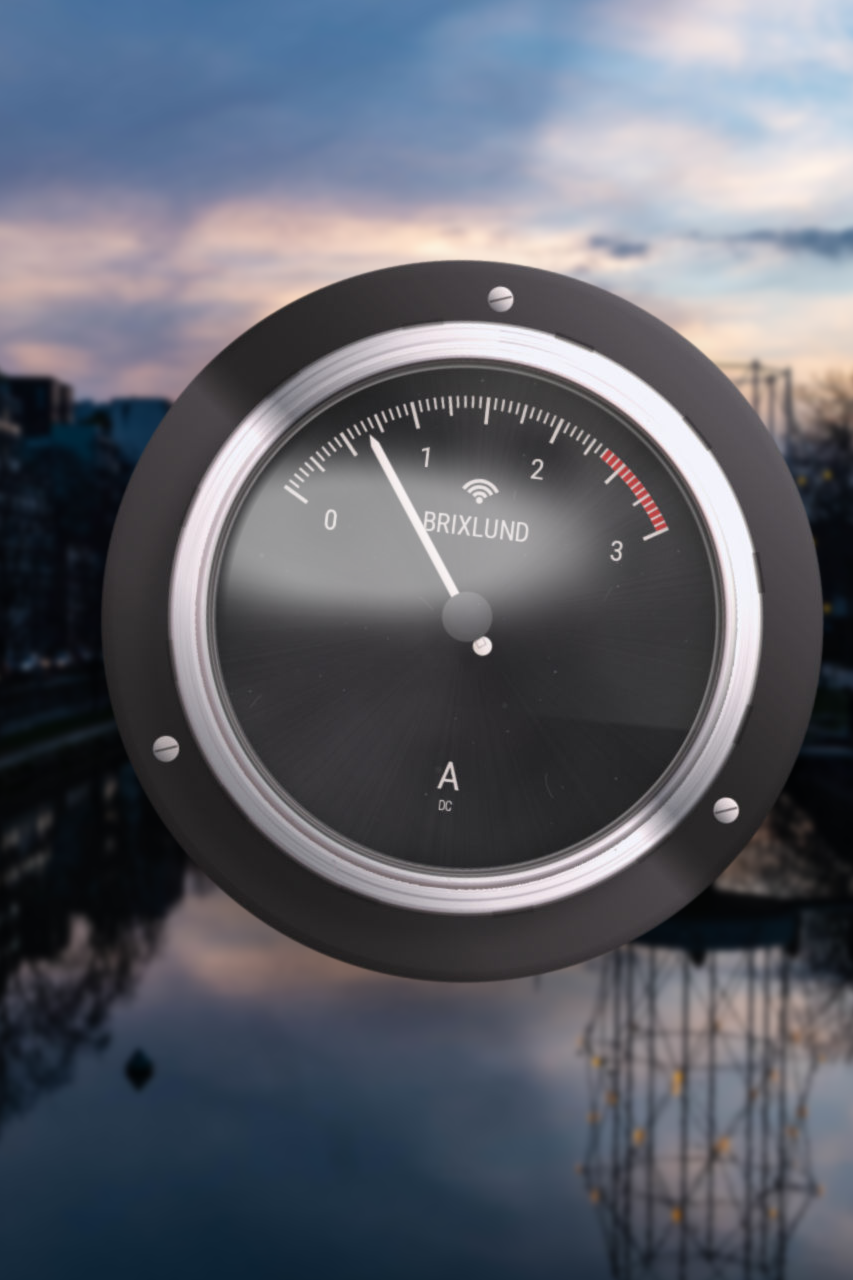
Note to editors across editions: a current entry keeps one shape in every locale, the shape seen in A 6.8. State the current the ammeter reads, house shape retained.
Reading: A 0.65
